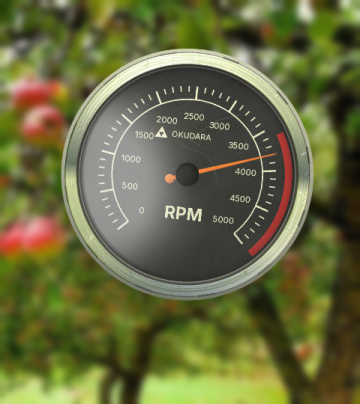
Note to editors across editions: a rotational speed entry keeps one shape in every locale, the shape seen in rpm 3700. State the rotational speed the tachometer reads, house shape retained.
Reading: rpm 3800
